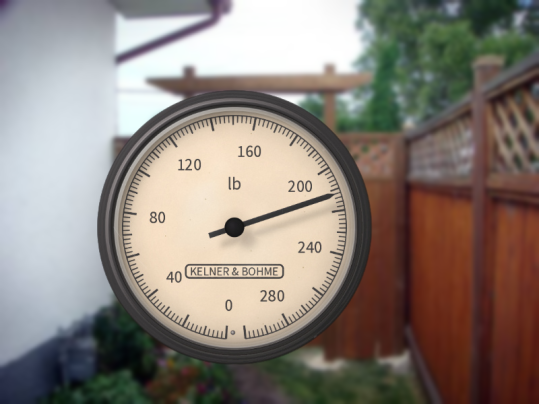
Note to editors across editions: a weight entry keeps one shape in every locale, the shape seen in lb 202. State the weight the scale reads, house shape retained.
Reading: lb 212
